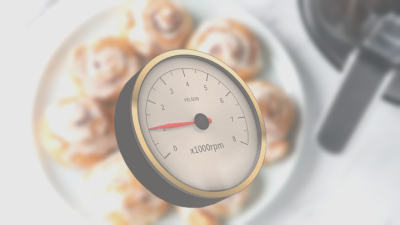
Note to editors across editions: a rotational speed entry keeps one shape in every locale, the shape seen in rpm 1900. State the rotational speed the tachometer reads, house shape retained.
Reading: rpm 1000
